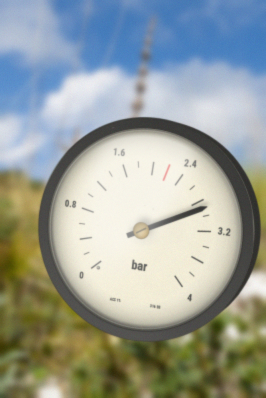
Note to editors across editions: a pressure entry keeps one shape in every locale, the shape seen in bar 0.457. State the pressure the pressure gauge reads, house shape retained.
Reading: bar 2.9
